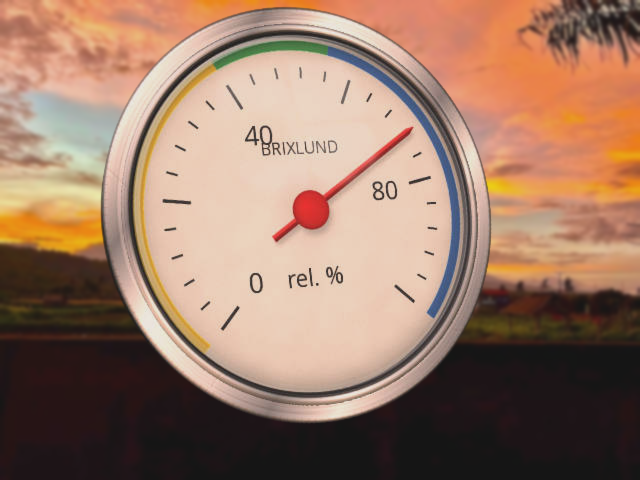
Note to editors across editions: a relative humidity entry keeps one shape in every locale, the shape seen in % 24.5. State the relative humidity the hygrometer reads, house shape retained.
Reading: % 72
